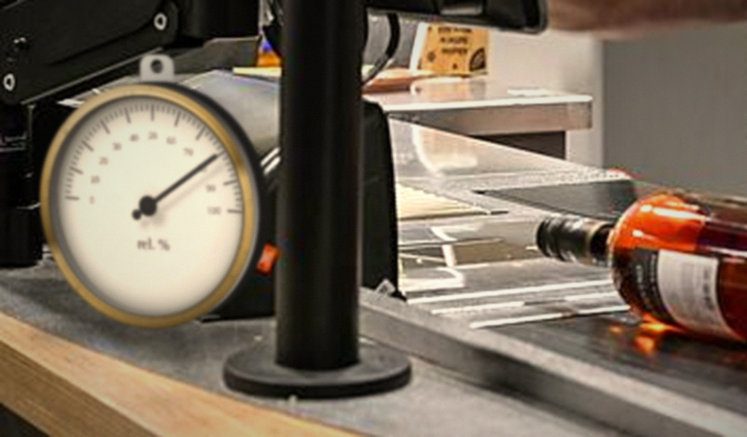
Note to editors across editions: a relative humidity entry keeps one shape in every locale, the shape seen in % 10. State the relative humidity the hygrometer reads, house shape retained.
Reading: % 80
